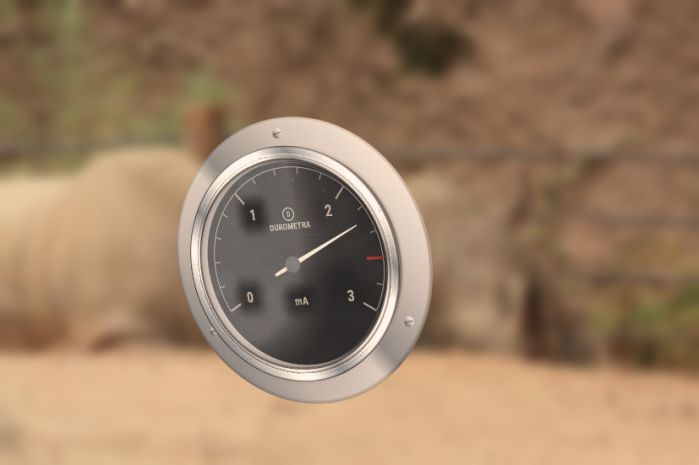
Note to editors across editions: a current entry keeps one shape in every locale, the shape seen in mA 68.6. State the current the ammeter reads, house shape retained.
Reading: mA 2.3
